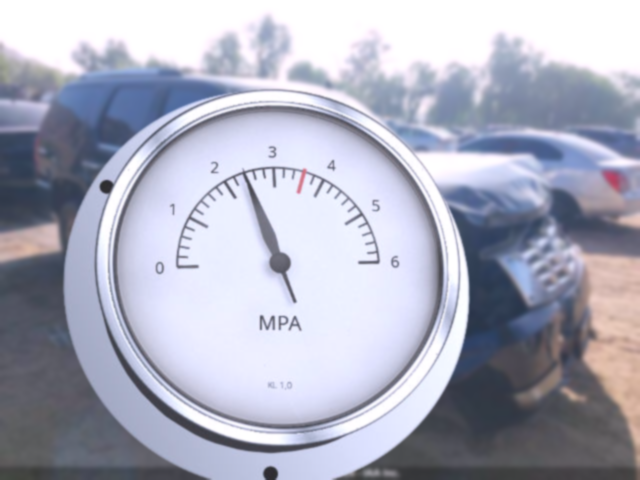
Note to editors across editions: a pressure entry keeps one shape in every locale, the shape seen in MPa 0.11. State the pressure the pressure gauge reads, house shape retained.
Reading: MPa 2.4
